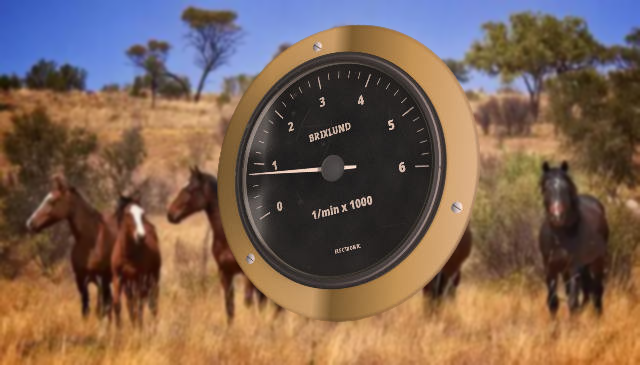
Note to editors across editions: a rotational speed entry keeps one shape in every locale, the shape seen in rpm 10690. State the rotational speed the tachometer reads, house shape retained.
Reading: rpm 800
